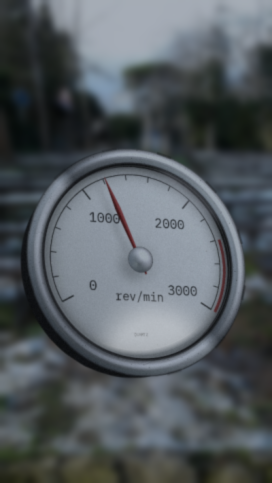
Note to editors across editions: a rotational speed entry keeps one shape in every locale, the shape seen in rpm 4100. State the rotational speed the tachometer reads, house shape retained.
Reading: rpm 1200
